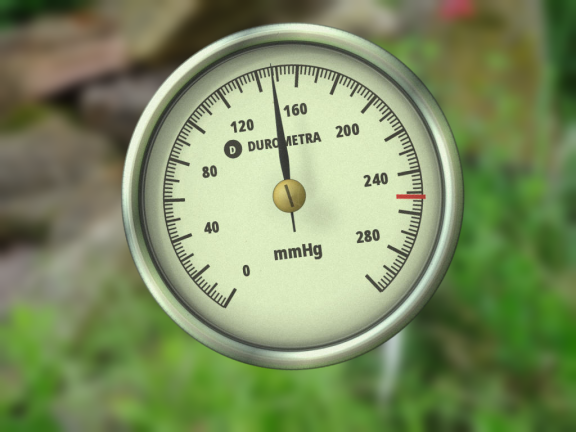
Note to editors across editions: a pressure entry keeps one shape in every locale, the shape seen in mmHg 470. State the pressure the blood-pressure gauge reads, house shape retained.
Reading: mmHg 148
